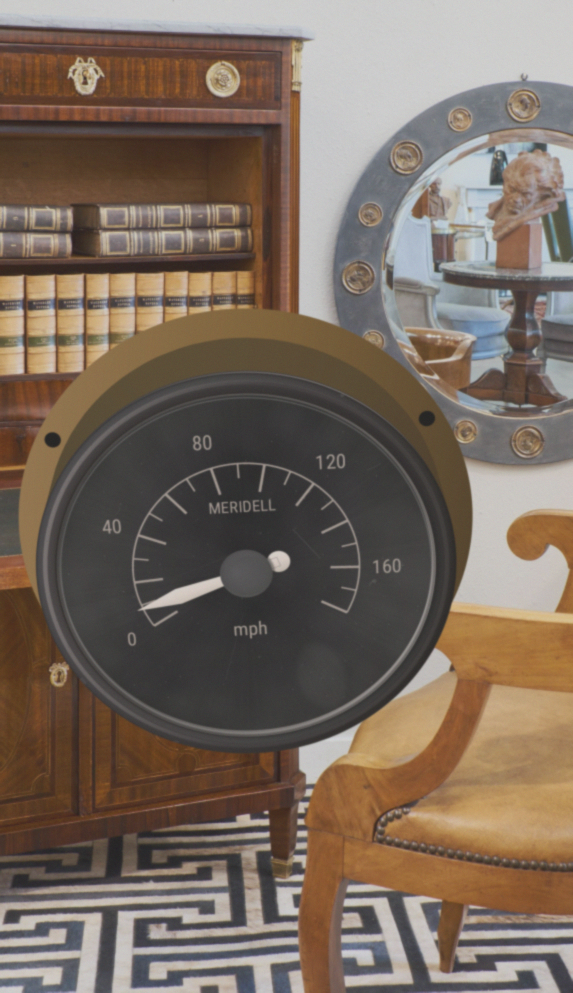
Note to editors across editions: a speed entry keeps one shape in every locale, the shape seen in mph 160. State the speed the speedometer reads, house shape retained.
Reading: mph 10
